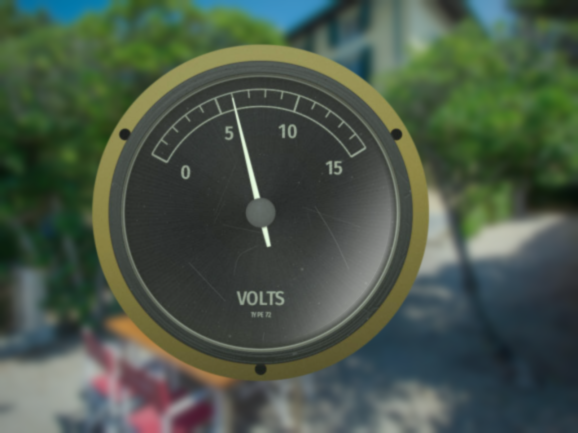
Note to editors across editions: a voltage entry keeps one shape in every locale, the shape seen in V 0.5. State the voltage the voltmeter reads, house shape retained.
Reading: V 6
